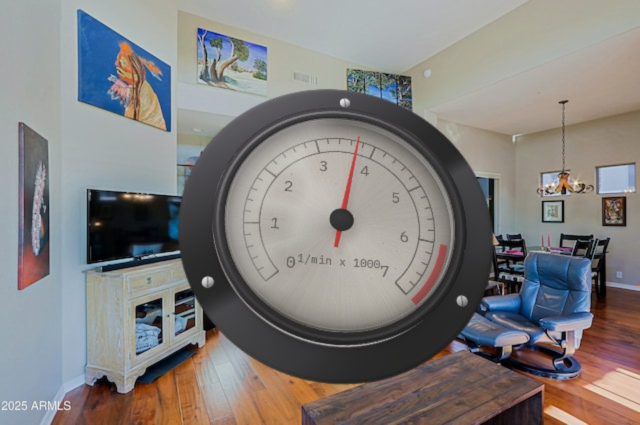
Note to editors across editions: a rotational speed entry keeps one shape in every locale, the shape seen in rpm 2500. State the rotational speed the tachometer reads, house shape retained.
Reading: rpm 3700
